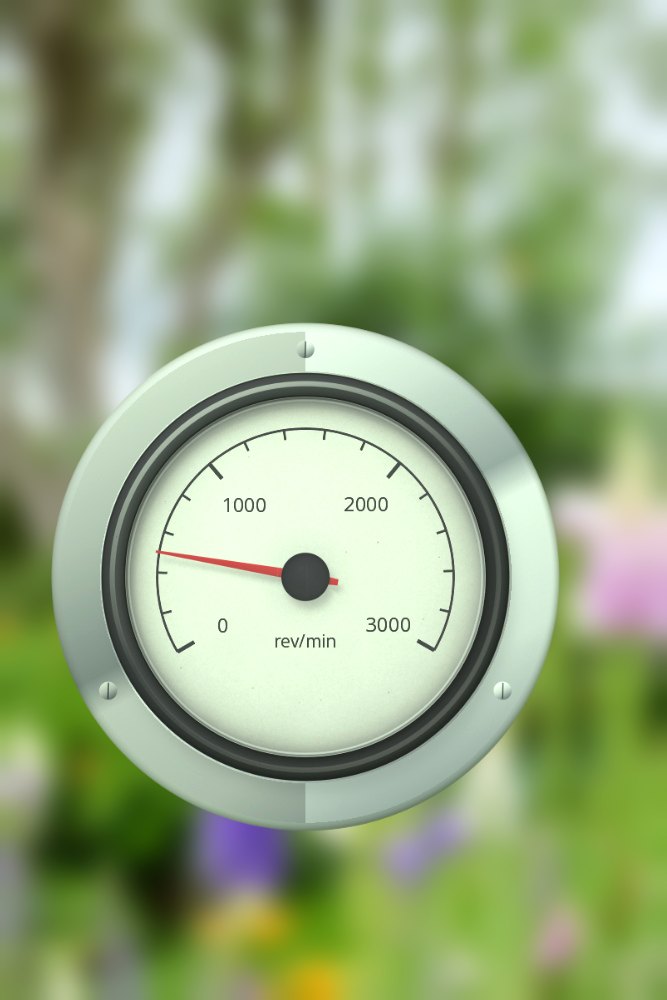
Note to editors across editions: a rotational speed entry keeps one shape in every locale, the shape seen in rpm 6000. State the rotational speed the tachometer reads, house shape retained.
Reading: rpm 500
